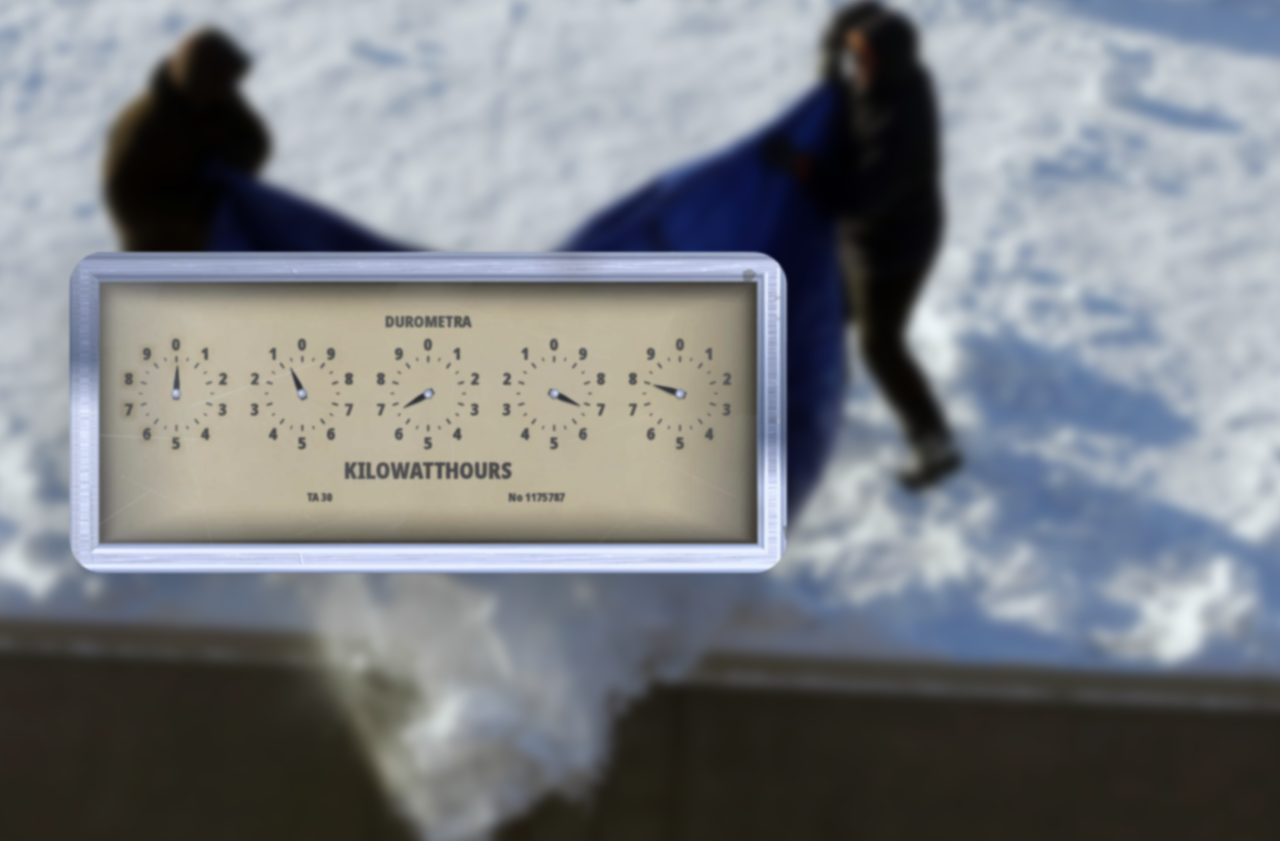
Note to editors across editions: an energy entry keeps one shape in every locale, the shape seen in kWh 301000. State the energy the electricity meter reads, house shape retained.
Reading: kWh 668
